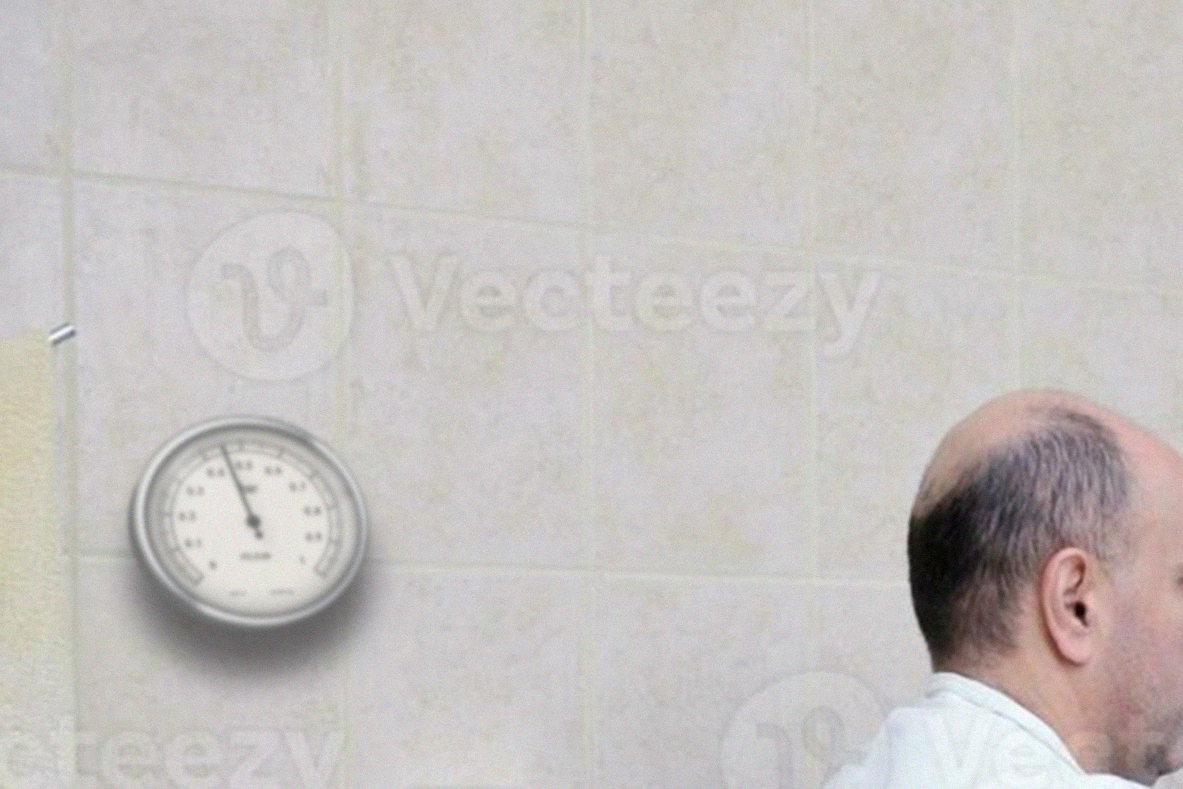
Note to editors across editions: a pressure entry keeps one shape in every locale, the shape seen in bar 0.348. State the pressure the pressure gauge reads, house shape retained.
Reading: bar 0.45
